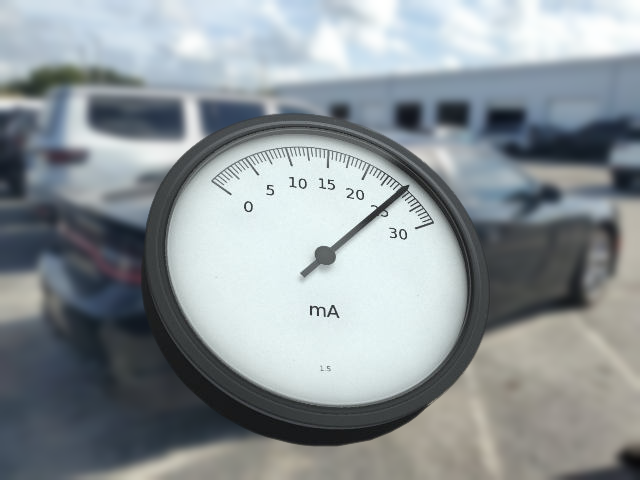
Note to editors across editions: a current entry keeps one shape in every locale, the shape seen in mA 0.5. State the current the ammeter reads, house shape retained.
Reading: mA 25
